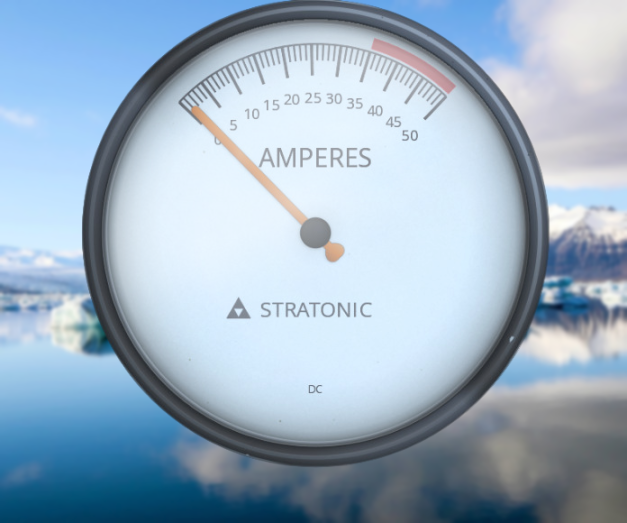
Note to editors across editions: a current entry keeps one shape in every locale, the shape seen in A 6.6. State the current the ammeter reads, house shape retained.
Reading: A 1
